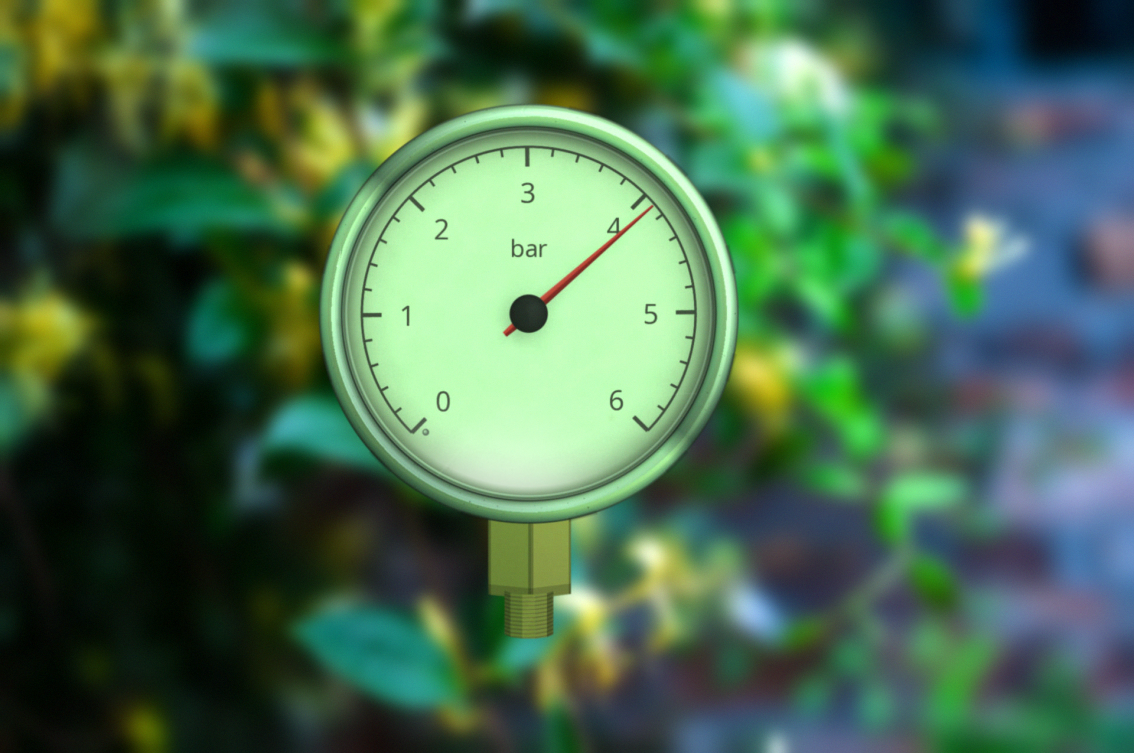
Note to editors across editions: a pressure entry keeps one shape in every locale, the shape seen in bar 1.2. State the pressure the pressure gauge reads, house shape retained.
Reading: bar 4.1
